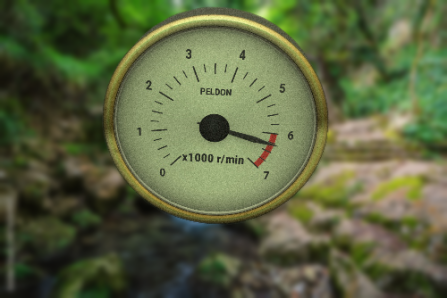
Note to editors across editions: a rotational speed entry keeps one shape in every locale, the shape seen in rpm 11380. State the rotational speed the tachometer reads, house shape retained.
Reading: rpm 6250
